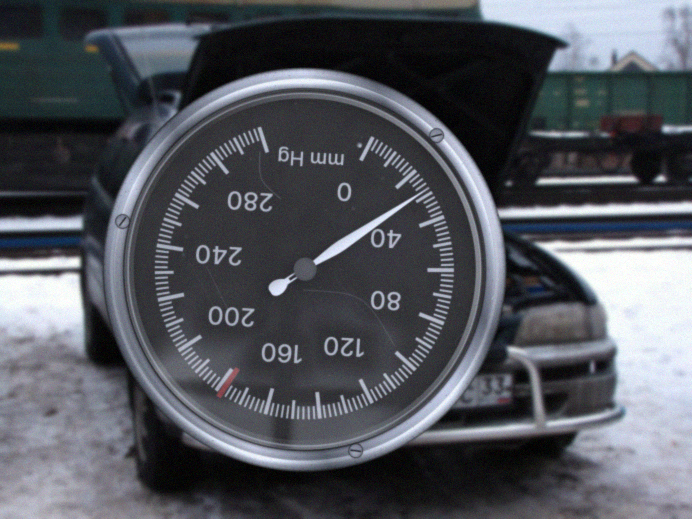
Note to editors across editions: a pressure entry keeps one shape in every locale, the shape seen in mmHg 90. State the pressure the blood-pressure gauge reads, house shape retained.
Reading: mmHg 28
